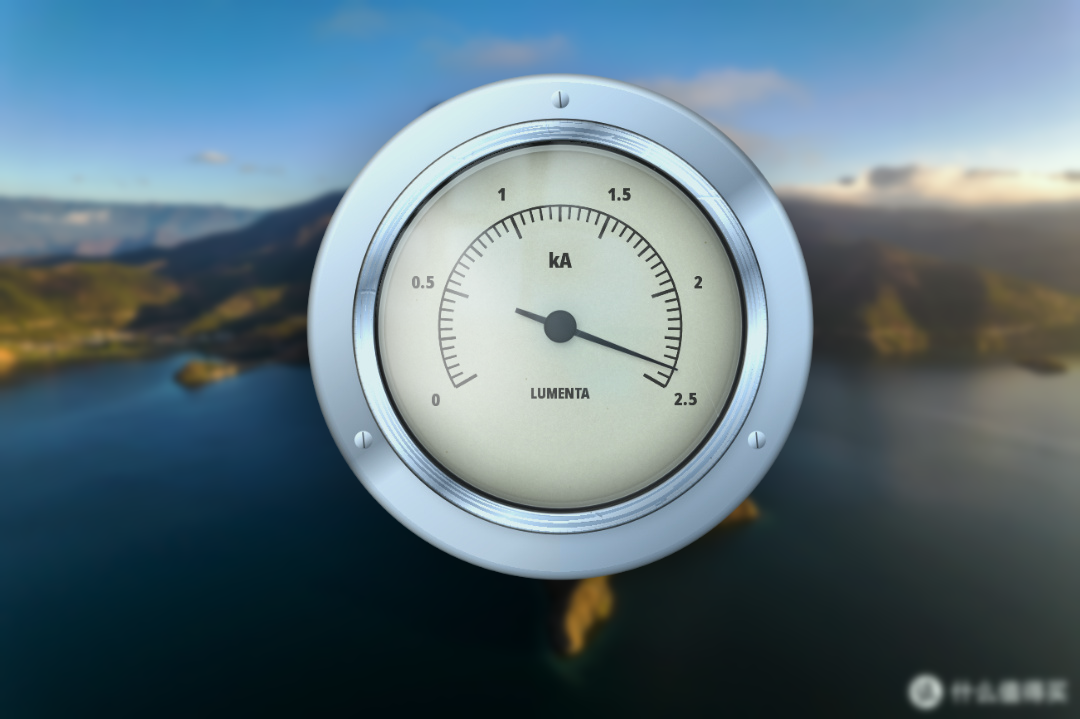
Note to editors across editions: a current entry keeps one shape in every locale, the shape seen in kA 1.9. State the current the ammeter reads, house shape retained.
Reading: kA 2.4
